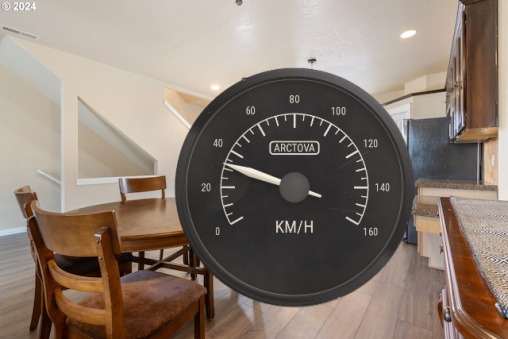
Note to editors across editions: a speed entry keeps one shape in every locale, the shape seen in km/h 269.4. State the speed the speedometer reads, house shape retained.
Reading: km/h 32.5
